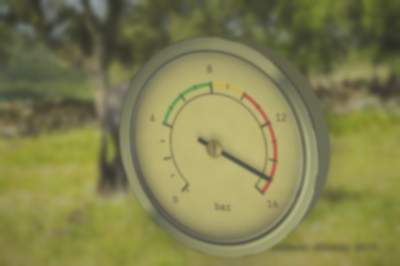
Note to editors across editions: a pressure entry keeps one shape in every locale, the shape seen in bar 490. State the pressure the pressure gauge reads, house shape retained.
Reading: bar 15
